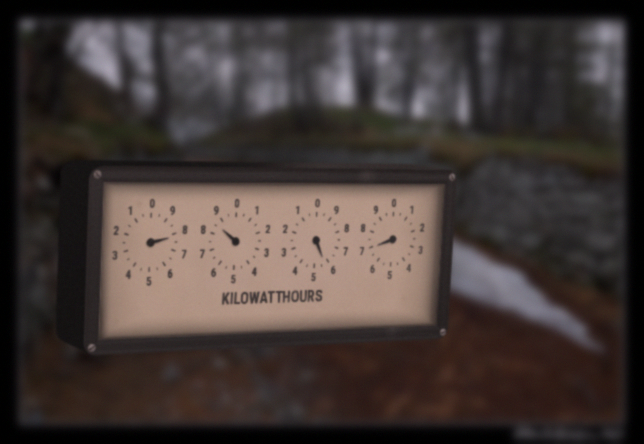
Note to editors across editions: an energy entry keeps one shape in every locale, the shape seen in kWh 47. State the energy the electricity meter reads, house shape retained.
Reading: kWh 7857
